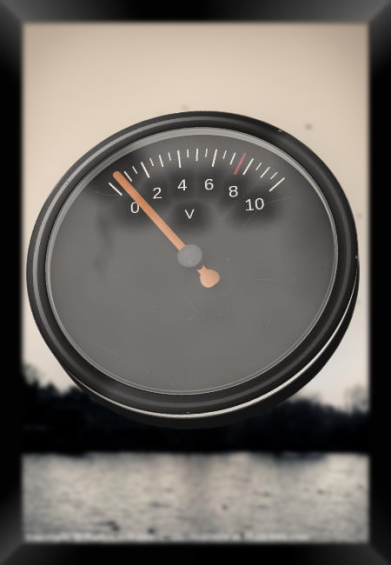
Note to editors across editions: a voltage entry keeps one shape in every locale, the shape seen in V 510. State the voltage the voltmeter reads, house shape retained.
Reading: V 0.5
